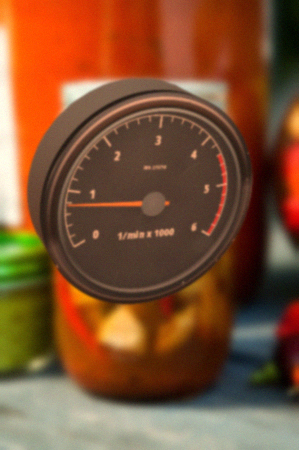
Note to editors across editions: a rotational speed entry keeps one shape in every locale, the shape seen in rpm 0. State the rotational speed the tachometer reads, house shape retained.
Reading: rpm 800
